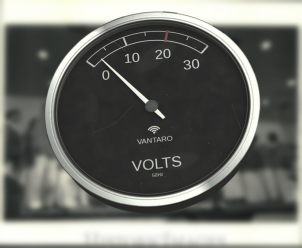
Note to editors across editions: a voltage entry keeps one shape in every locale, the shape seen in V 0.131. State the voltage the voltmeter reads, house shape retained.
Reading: V 2.5
